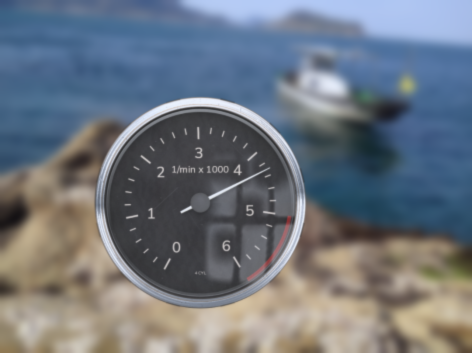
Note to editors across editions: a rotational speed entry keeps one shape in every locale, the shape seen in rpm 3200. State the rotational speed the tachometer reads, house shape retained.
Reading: rpm 4300
